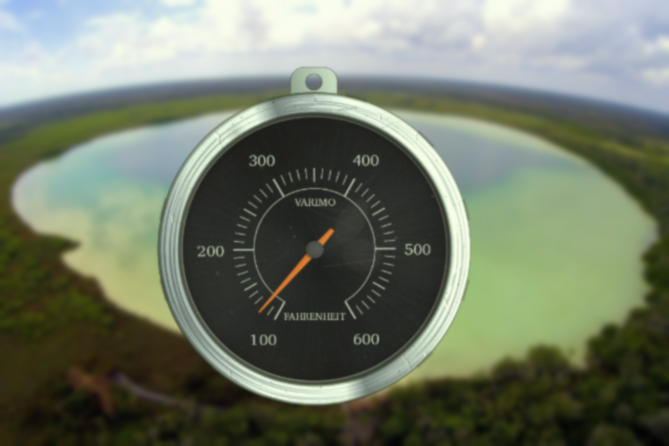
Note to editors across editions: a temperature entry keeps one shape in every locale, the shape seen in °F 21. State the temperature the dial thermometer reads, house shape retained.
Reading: °F 120
